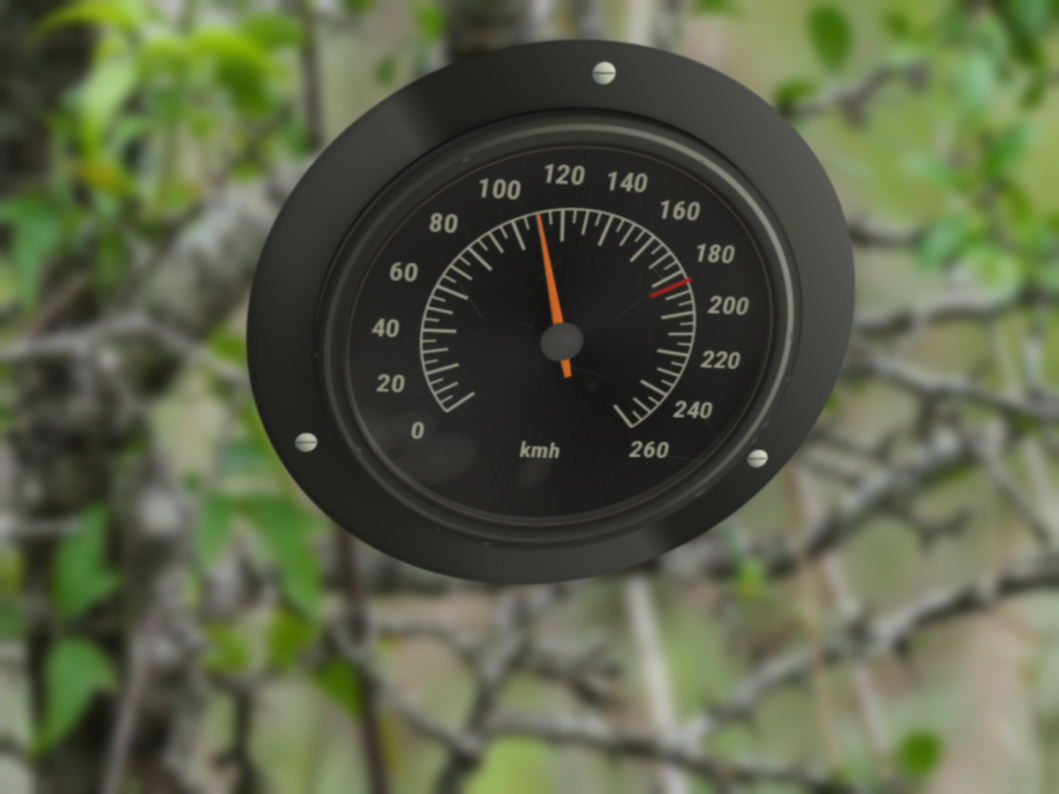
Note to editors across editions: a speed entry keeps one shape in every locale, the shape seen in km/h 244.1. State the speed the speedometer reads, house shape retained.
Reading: km/h 110
